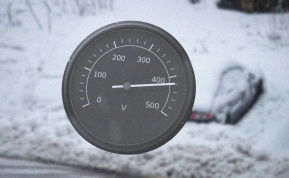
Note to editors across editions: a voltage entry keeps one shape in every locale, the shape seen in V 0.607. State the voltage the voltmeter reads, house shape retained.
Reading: V 420
